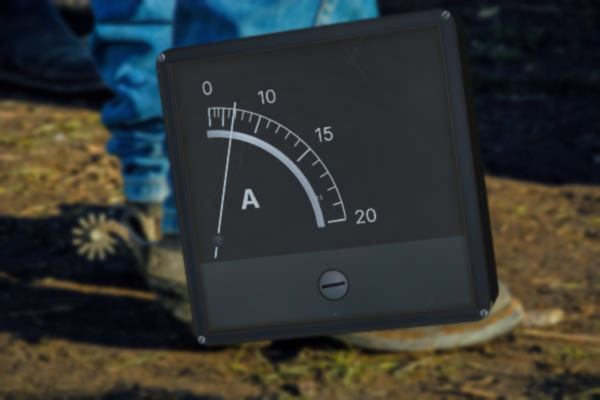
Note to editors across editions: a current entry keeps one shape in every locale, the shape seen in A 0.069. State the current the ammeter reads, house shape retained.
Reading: A 7
